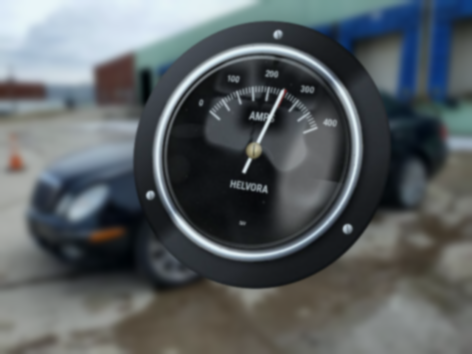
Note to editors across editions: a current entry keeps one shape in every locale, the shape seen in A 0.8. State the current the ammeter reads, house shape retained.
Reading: A 250
